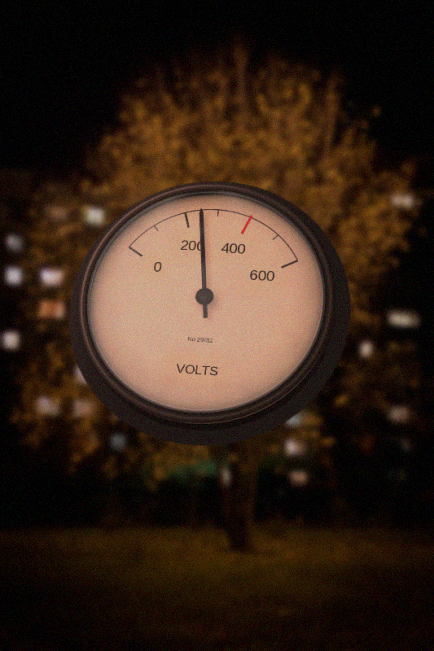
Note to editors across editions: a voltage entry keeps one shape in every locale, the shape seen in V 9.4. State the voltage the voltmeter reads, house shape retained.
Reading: V 250
